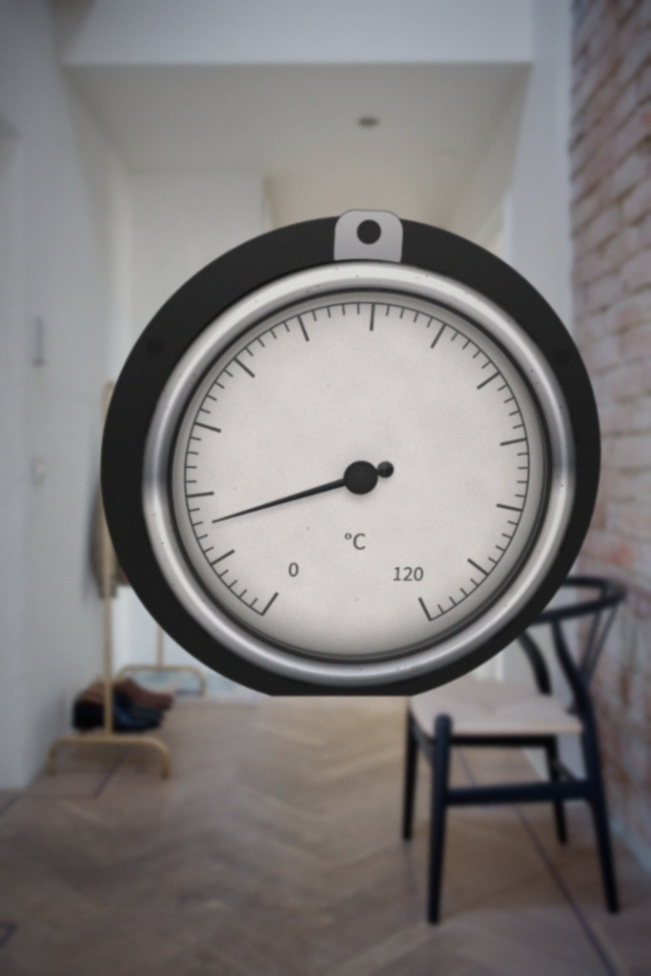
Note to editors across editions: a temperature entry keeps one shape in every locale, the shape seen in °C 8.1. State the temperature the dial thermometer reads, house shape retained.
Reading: °C 16
